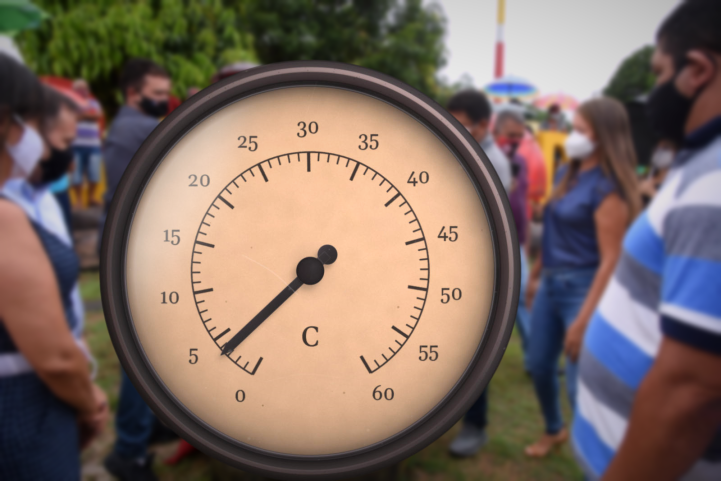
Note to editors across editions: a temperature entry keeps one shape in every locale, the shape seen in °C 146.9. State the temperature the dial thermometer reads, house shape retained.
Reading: °C 3.5
